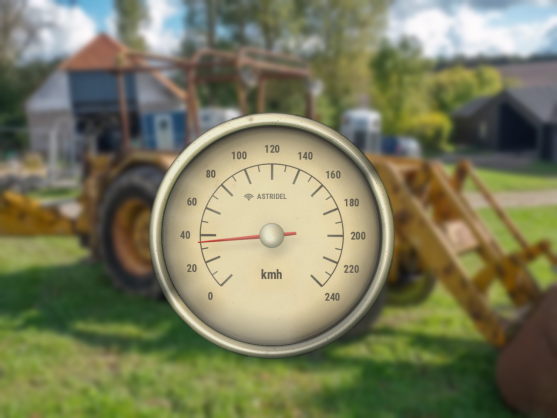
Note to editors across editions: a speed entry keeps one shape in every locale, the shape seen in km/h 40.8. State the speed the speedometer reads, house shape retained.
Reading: km/h 35
